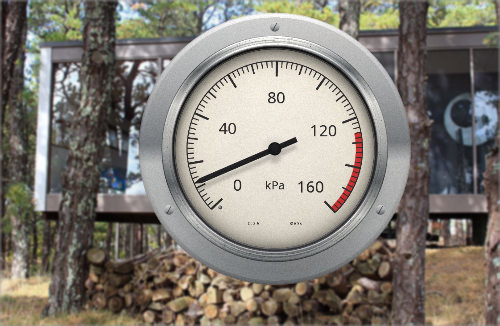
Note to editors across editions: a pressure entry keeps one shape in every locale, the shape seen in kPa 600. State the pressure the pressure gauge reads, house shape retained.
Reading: kPa 12
